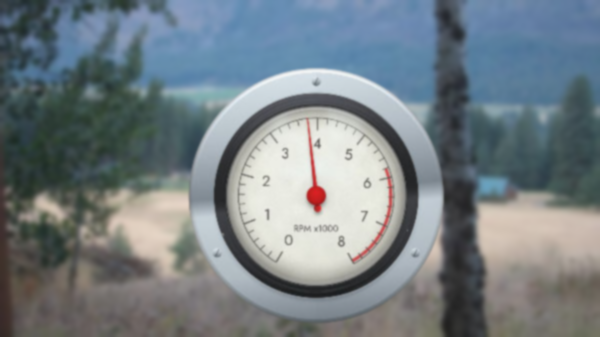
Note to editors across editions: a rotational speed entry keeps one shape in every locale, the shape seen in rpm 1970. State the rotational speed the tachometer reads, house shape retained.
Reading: rpm 3800
